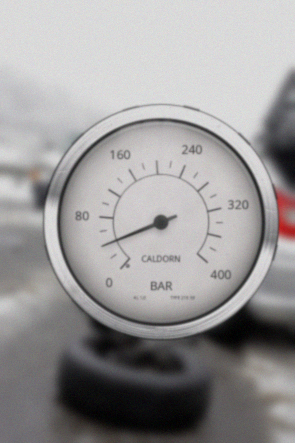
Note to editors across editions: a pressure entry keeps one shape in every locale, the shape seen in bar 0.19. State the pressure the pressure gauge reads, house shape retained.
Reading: bar 40
